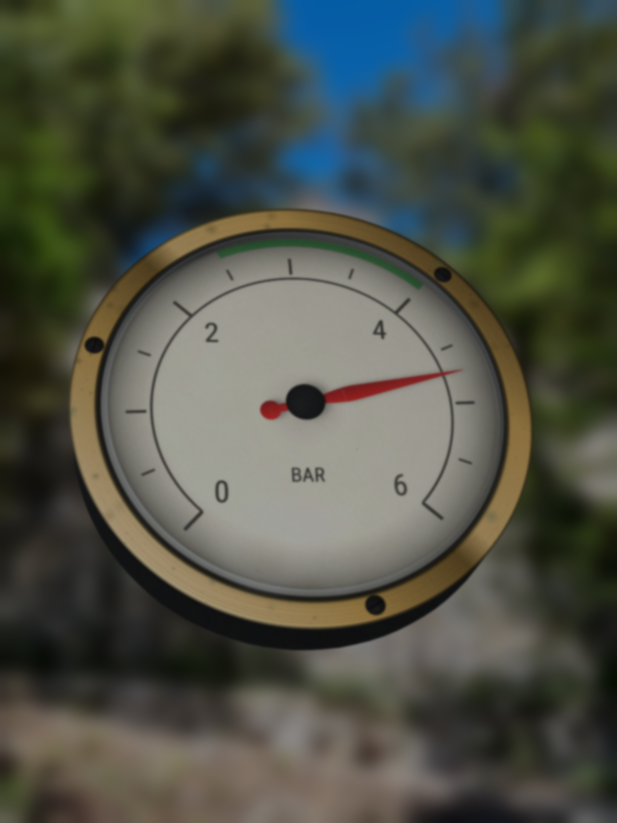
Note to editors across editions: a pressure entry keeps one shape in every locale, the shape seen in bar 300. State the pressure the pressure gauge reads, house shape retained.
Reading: bar 4.75
